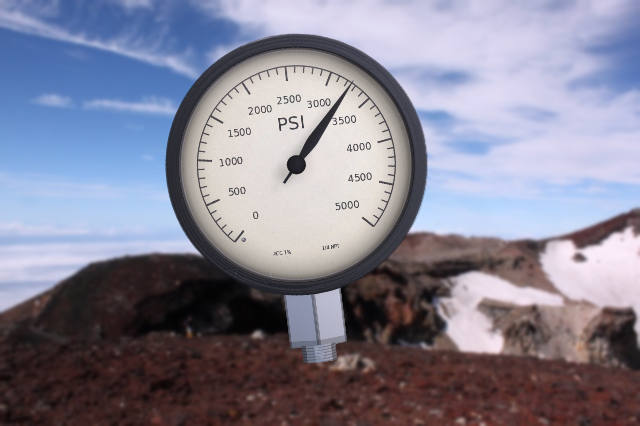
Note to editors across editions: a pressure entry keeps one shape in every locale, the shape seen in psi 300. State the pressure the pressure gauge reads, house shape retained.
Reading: psi 3250
